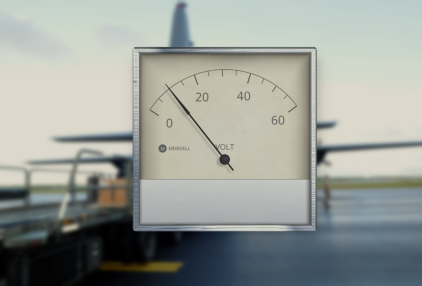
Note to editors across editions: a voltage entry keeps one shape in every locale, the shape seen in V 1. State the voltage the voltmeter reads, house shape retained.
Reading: V 10
